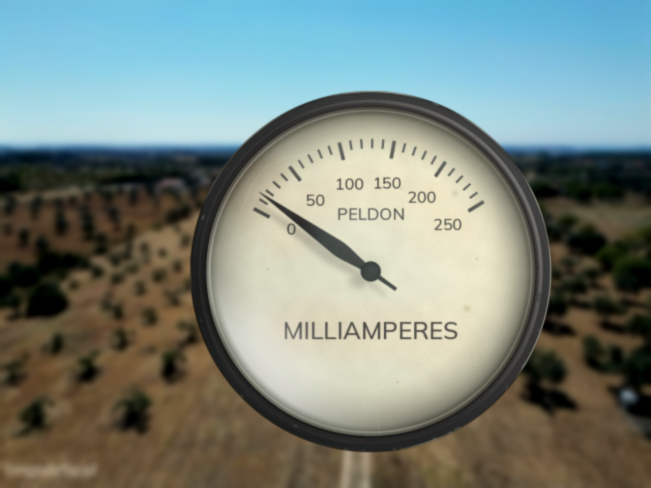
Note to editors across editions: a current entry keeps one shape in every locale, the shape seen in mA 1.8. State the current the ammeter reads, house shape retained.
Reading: mA 15
